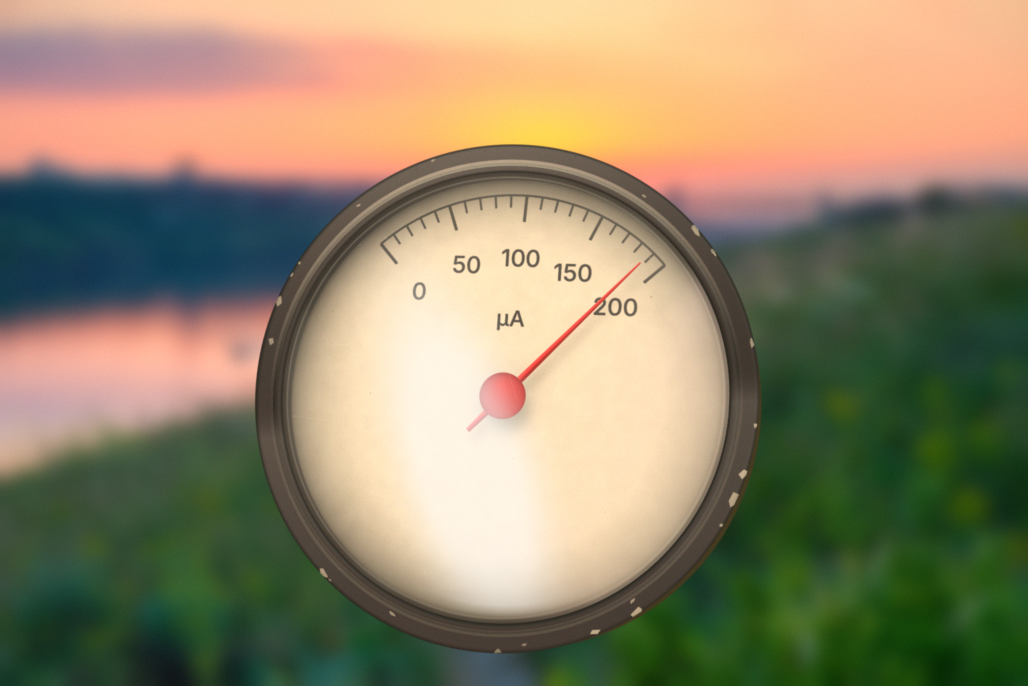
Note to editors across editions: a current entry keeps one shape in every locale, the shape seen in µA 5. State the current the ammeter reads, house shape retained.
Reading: µA 190
